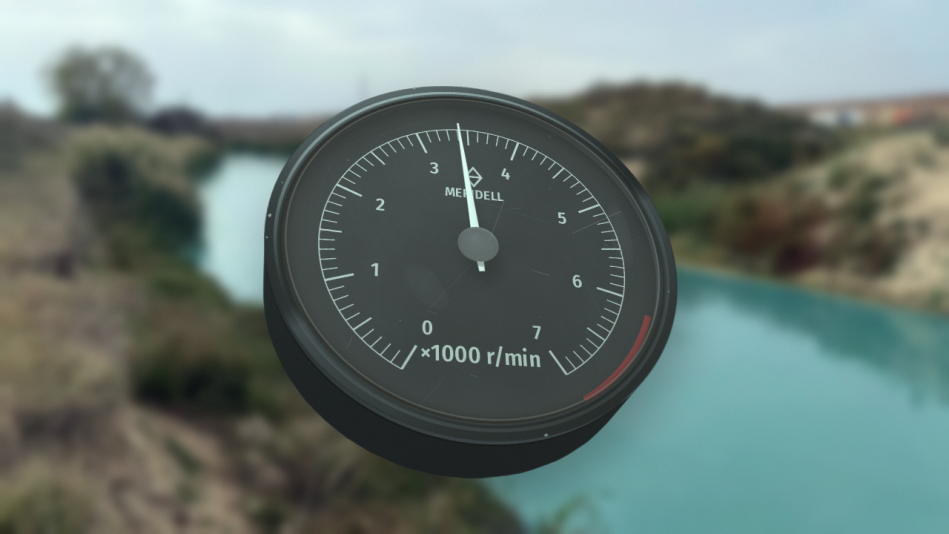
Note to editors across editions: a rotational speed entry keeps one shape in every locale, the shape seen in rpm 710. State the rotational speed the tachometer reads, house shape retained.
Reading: rpm 3400
